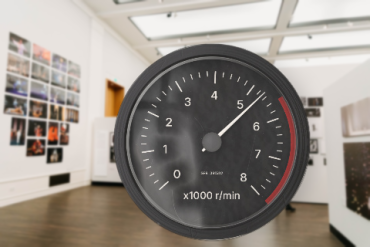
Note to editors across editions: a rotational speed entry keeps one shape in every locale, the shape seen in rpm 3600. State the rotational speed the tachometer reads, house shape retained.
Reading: rpm 5300
